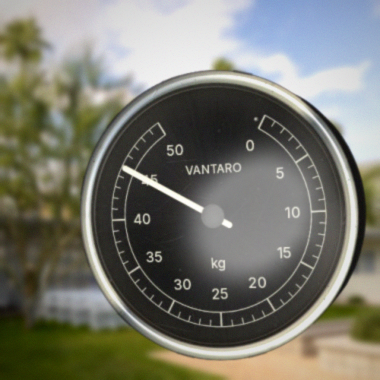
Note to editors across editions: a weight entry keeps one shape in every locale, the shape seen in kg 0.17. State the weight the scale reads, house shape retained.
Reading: kg 45
